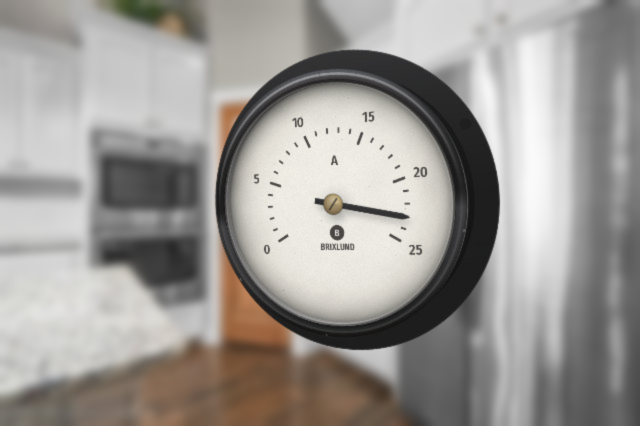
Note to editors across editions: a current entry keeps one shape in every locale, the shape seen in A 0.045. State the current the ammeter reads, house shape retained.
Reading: A 23
